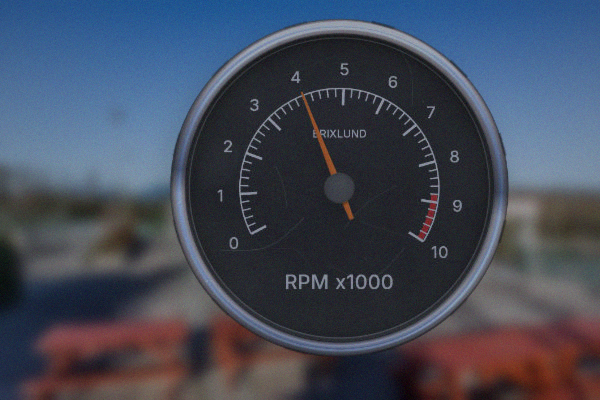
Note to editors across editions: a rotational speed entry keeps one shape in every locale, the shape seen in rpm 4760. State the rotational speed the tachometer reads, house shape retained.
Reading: rpm 4000
